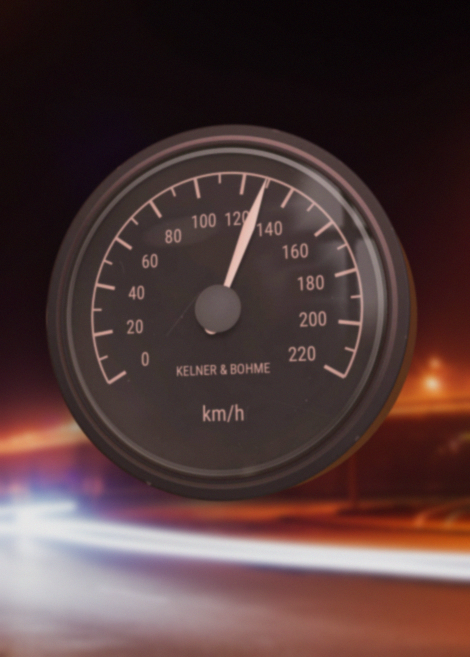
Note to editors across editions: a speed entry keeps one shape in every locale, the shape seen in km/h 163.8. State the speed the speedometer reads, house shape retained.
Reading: km/h 130
